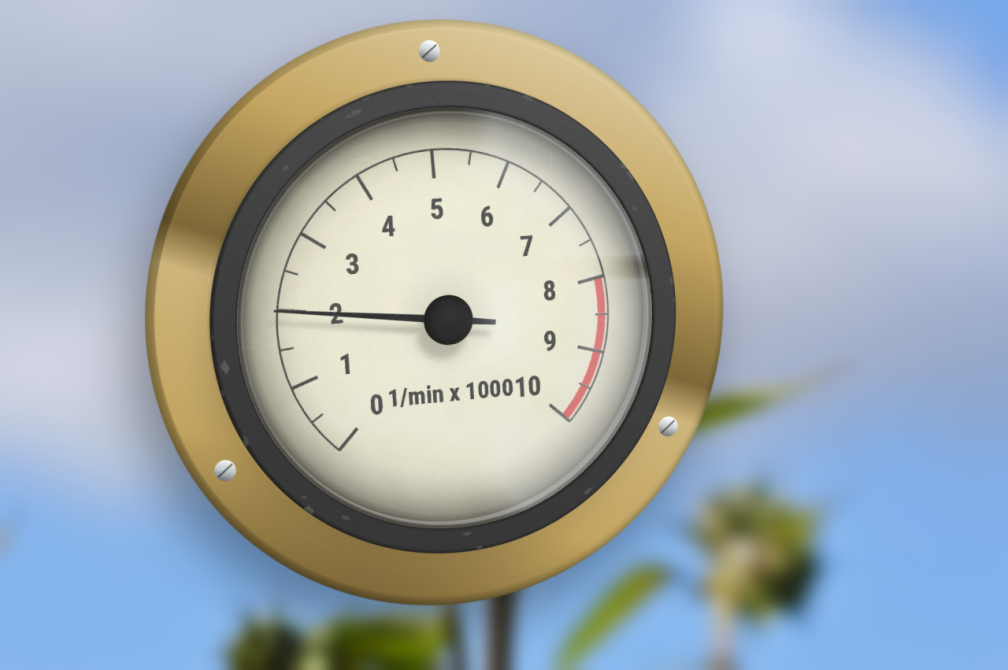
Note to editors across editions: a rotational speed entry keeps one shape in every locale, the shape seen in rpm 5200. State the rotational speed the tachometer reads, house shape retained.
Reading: rpm 2000
